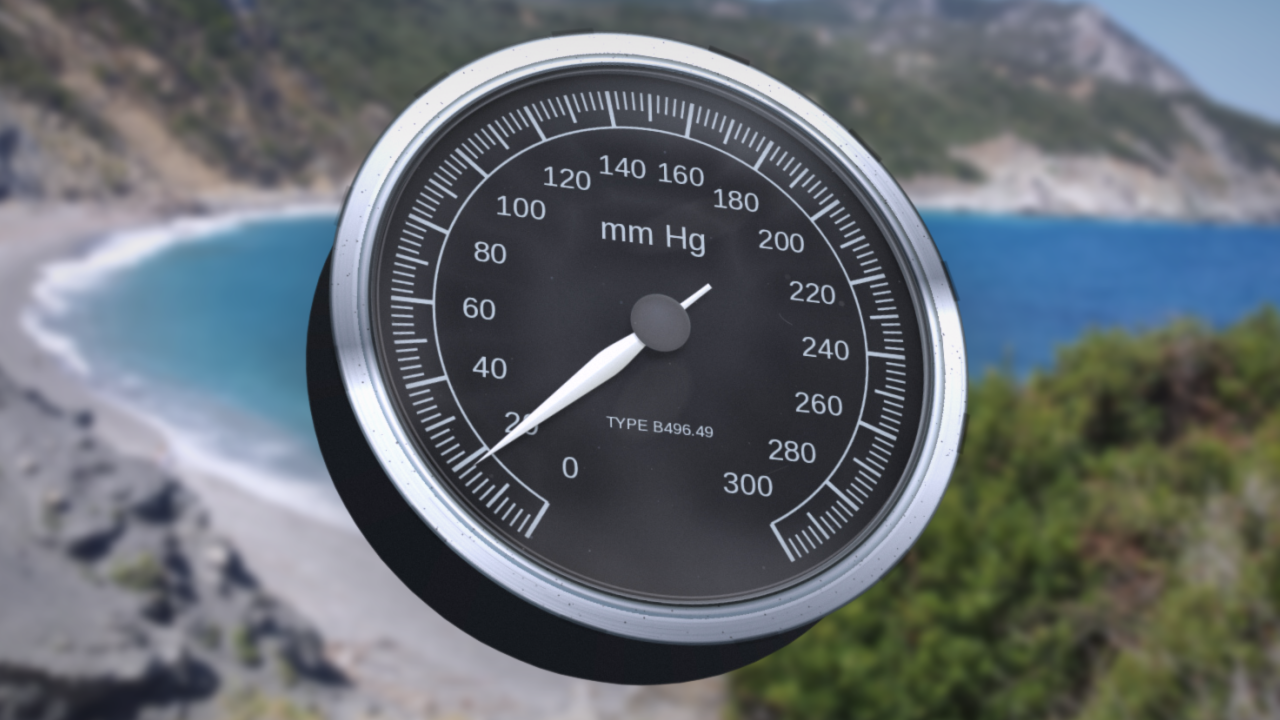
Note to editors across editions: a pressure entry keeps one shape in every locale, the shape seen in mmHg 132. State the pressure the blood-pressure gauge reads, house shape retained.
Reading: mmHg 18
